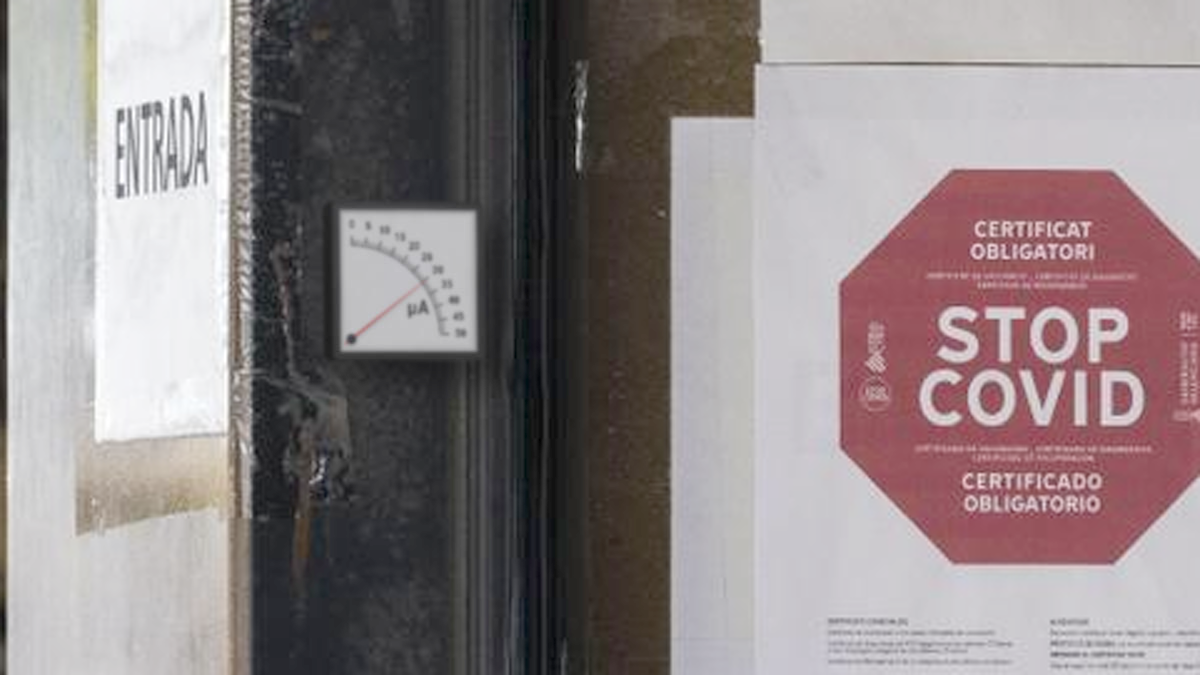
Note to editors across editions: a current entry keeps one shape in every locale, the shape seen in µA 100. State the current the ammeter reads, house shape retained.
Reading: µA 30
